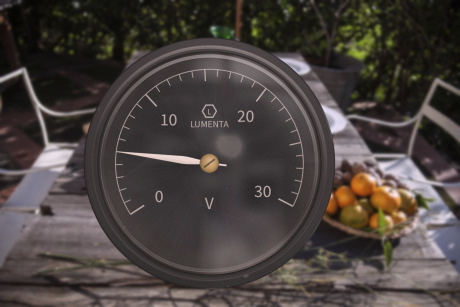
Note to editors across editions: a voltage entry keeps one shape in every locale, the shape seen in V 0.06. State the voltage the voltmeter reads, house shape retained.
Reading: V 5
